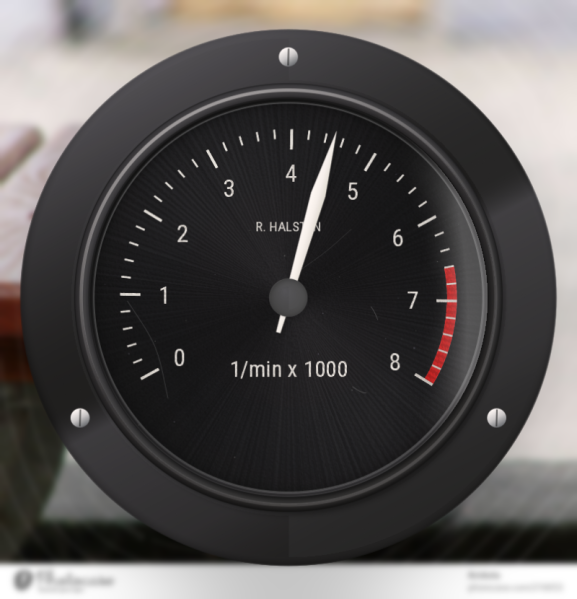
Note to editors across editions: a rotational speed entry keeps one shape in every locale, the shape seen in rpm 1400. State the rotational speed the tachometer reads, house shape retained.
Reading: rpm 4500
